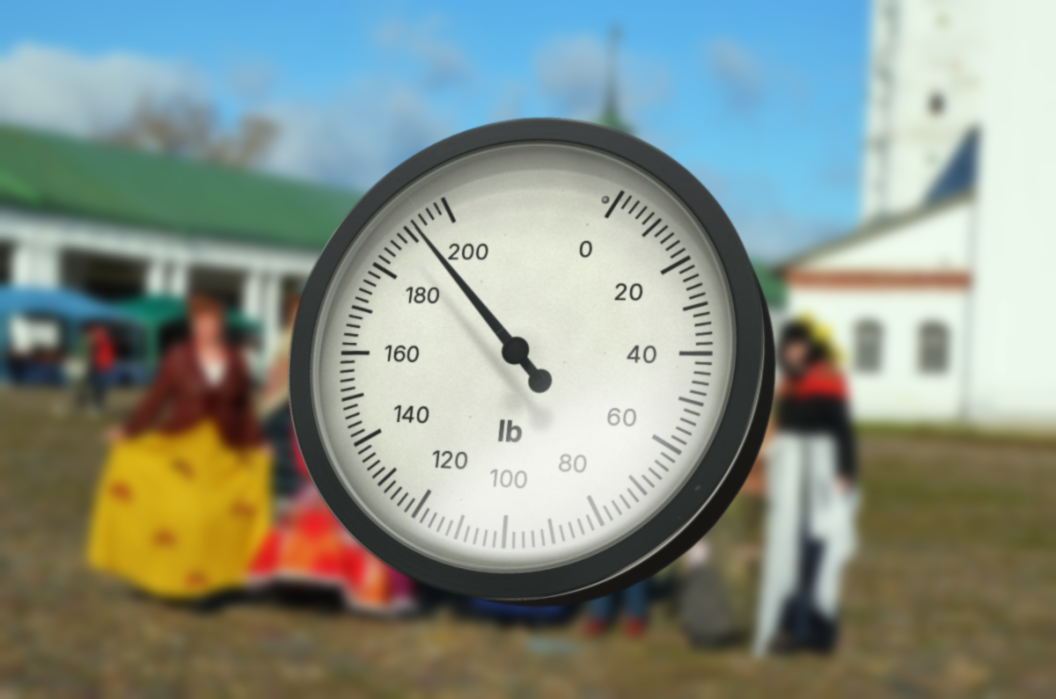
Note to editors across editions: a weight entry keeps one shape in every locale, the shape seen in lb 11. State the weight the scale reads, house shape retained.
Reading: lb 192
